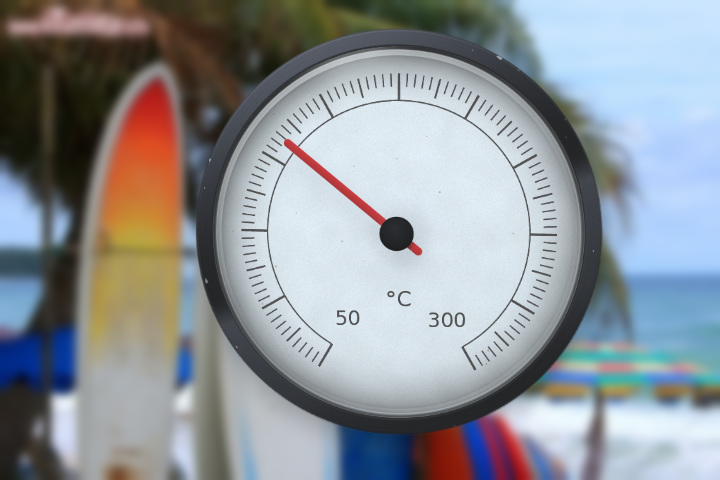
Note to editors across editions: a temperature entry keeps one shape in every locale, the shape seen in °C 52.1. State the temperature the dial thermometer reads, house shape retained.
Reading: °C 132.5
